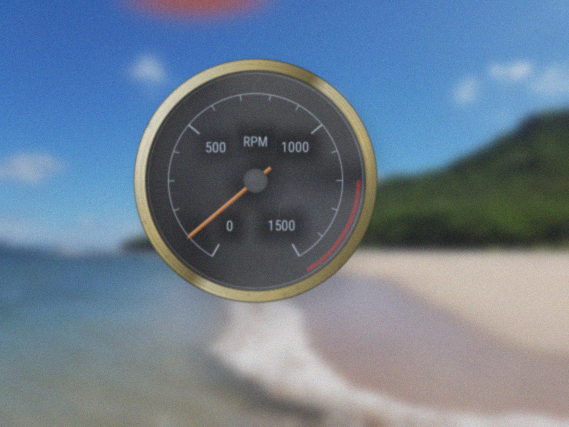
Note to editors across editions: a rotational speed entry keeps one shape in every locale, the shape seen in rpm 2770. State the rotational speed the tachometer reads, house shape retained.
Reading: rpm 100
